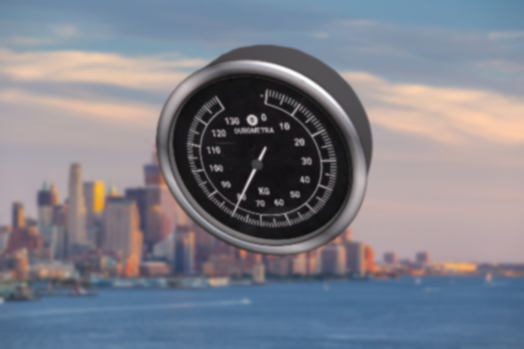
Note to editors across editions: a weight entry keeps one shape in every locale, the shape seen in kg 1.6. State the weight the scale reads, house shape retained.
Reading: kg 80
